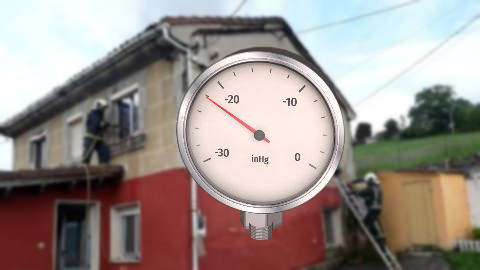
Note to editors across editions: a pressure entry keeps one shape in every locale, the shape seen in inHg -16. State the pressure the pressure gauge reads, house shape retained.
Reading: inHg -22
